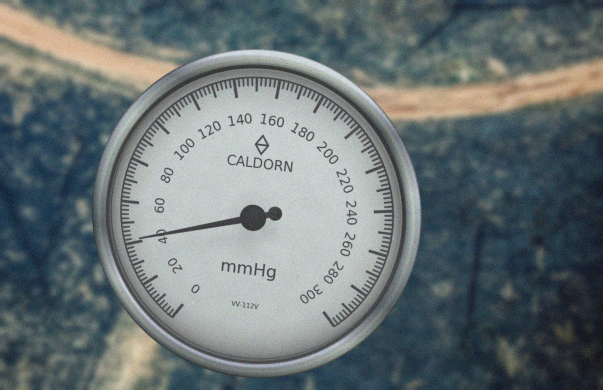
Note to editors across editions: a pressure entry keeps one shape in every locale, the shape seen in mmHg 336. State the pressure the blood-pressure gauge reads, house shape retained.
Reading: mmHg 42
